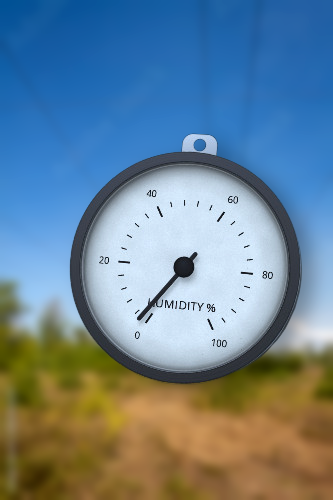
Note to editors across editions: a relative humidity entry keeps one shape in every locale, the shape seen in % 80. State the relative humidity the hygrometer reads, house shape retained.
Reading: % 2
